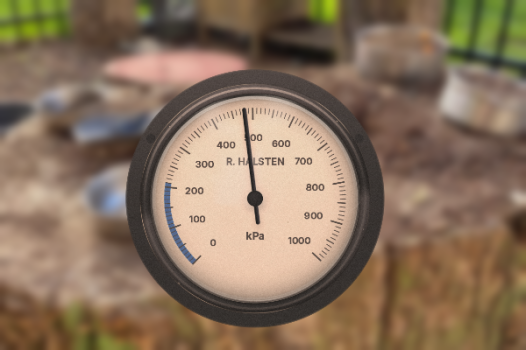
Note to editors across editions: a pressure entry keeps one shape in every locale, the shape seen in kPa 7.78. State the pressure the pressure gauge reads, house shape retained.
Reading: kPa 480
